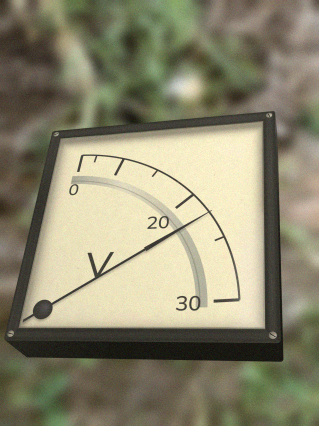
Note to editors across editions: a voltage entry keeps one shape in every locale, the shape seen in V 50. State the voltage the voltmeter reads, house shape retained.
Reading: V 22.5
